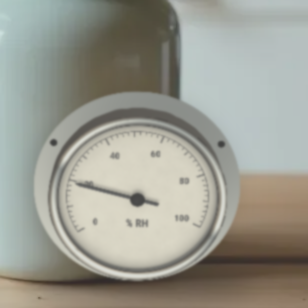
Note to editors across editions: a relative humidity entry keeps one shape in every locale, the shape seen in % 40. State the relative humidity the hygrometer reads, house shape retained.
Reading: % 20
